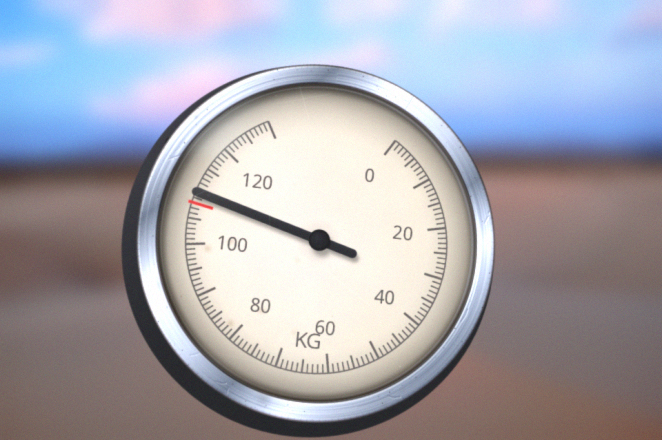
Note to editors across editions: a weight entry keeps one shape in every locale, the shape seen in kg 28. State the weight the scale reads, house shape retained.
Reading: kg 110
